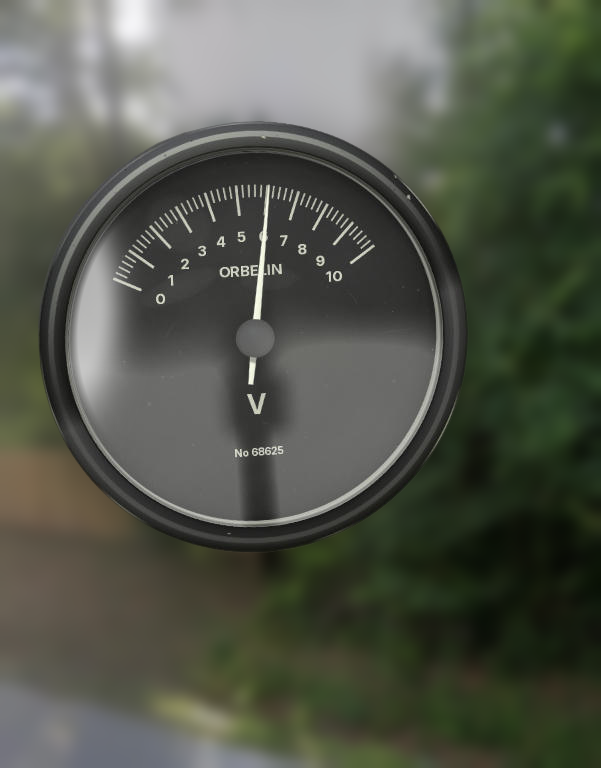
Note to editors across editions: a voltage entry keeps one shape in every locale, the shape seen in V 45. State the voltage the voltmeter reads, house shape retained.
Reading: V 6
